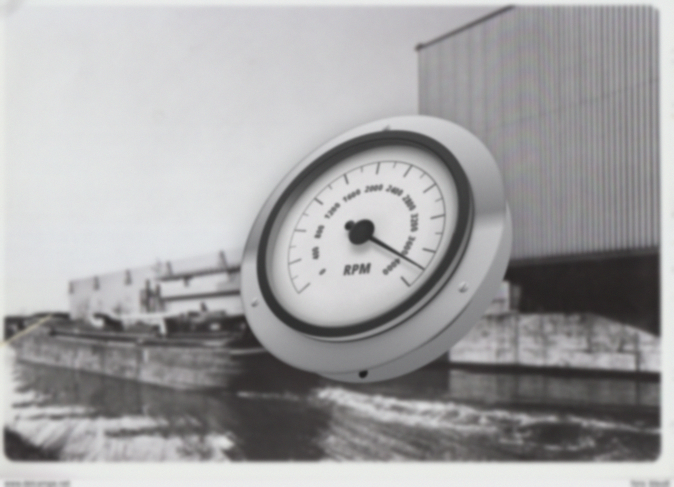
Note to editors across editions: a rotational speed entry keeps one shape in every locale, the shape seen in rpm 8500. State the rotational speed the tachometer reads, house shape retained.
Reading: rpm 3800
